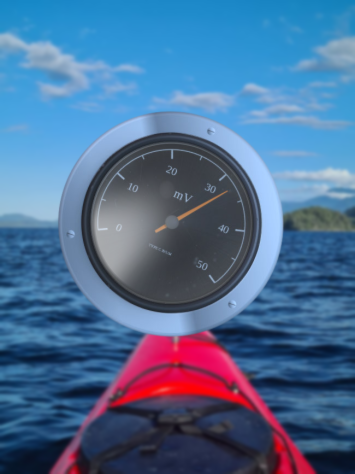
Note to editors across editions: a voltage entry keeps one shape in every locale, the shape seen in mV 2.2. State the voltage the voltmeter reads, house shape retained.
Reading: mV 32.5
